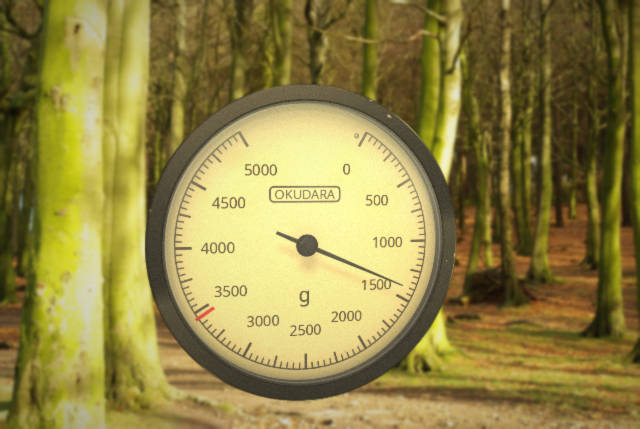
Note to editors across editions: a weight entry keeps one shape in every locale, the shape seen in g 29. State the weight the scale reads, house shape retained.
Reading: g 1400
